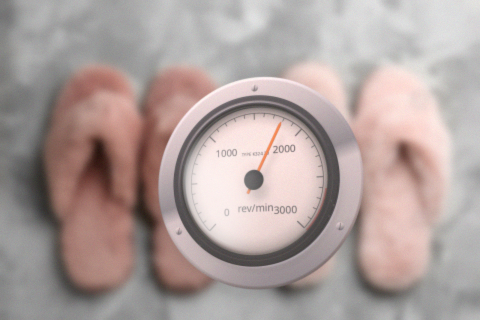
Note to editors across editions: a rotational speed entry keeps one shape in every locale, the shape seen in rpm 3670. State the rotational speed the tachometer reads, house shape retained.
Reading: rpm 1800
